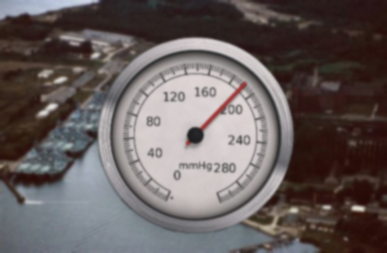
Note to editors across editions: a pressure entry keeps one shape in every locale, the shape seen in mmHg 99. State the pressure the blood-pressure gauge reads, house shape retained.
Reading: mmHg 190
